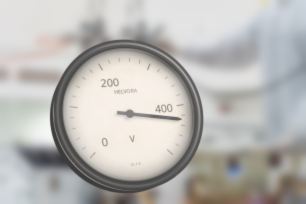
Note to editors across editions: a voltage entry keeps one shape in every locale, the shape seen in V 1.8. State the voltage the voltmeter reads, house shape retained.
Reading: V 430
